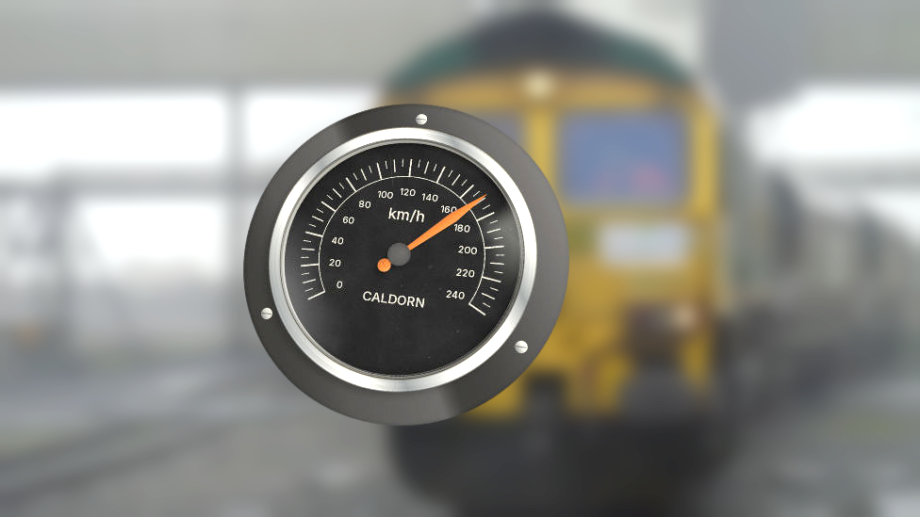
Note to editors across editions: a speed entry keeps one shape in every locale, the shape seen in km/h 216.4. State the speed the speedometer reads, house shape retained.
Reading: km/h 170
